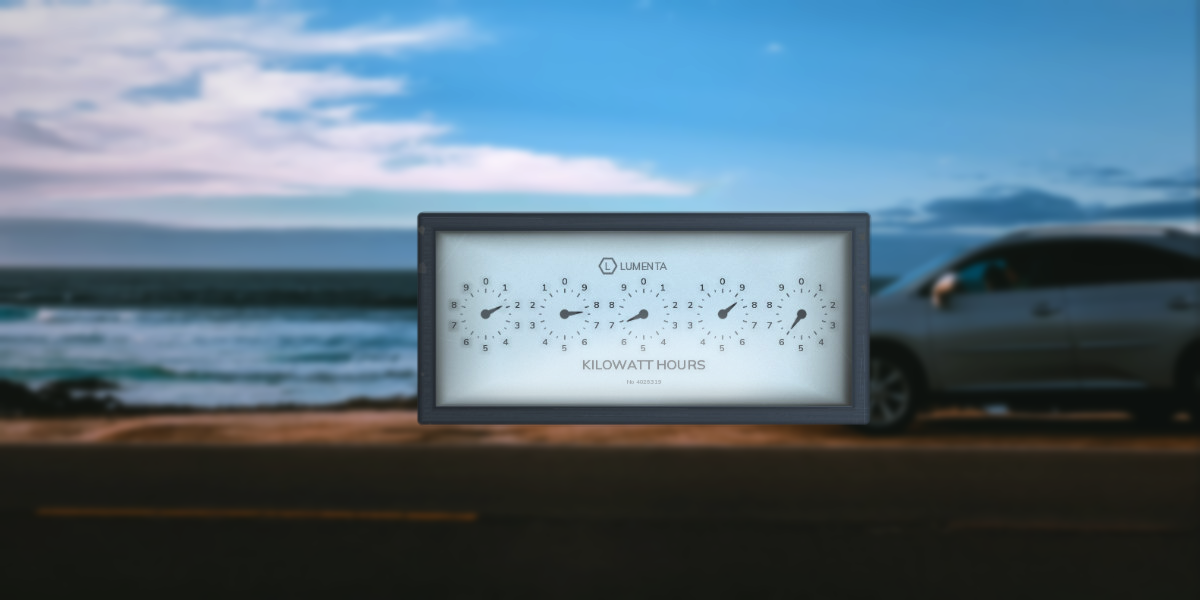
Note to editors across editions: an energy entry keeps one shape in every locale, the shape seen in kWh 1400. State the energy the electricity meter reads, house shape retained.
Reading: kWh 17686
